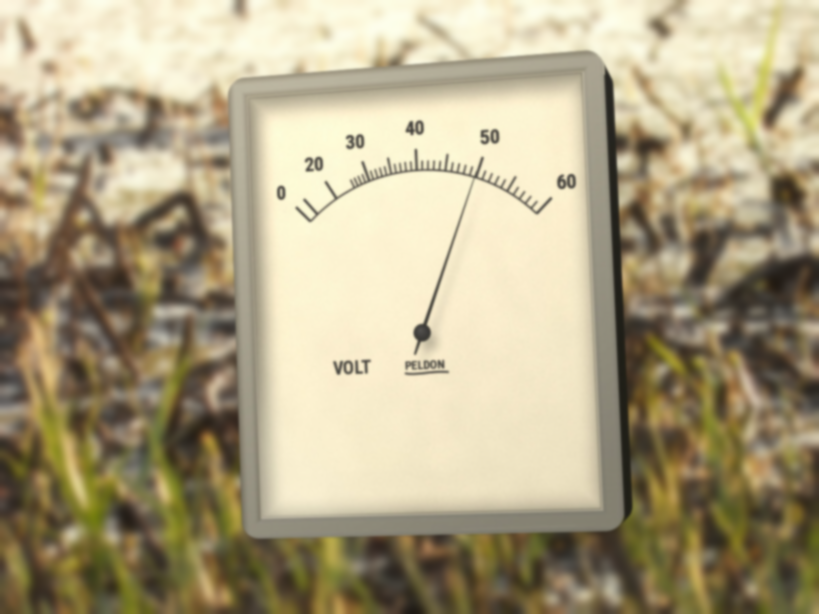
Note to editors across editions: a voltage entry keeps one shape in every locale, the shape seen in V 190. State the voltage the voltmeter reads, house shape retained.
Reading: V 50
